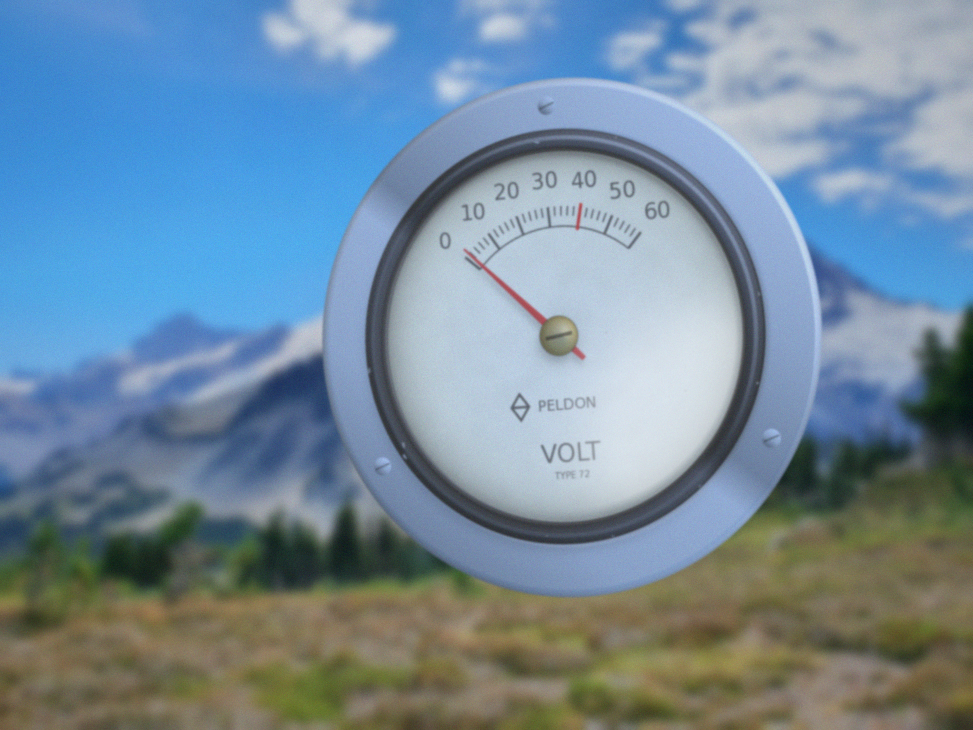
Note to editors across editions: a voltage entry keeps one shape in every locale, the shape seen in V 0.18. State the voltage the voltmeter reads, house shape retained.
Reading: V 2
